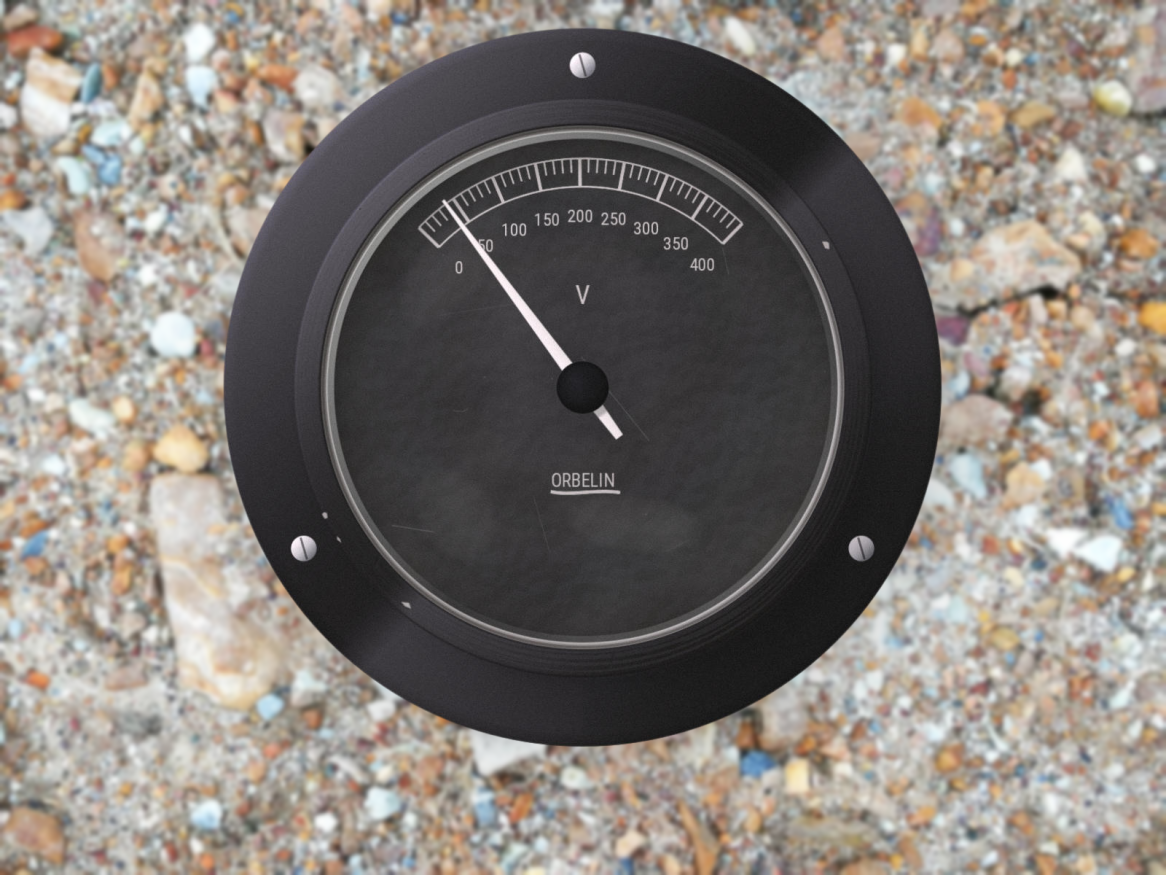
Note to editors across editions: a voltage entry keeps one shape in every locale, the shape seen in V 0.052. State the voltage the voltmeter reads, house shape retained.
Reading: V 40
